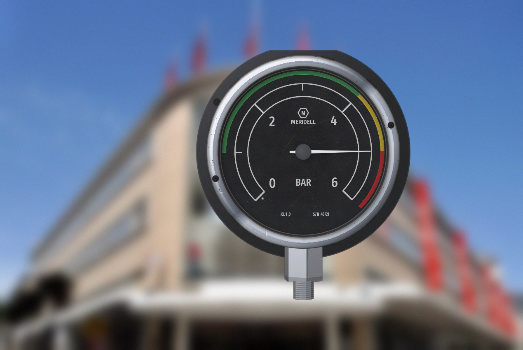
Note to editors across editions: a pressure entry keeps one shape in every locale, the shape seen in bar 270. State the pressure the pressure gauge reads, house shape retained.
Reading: bar 5
